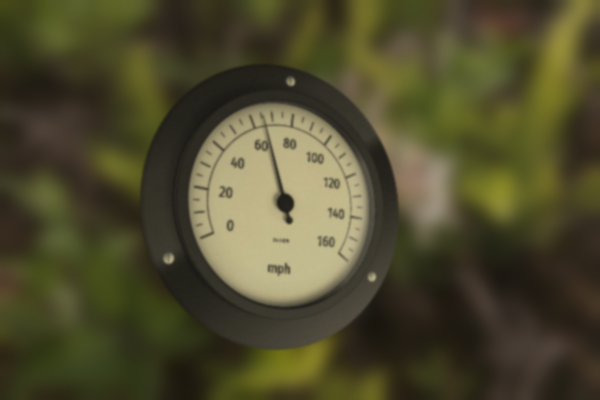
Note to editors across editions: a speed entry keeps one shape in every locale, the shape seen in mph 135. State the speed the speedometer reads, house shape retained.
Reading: mph 65
